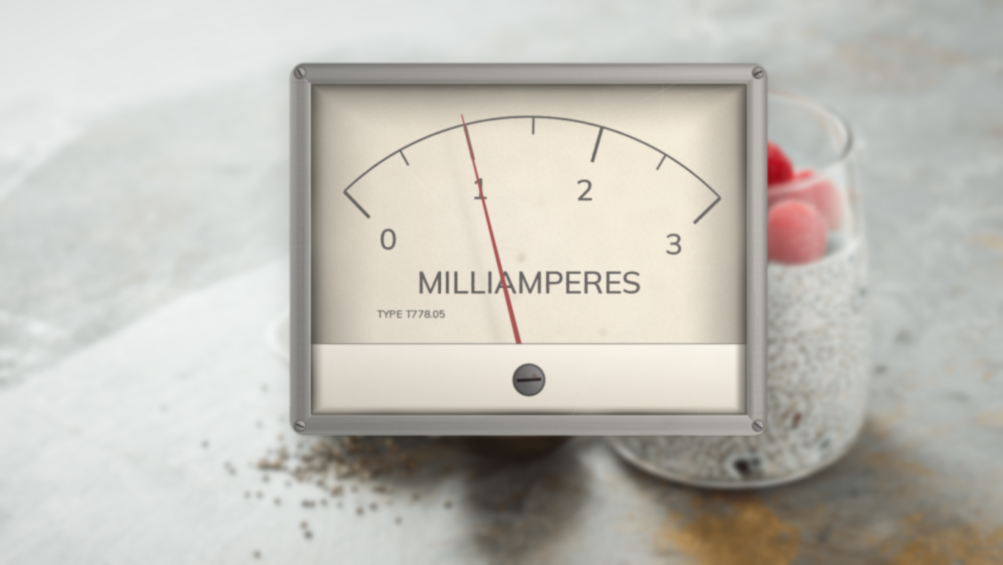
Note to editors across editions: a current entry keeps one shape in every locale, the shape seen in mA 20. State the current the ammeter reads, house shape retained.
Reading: mA 1
